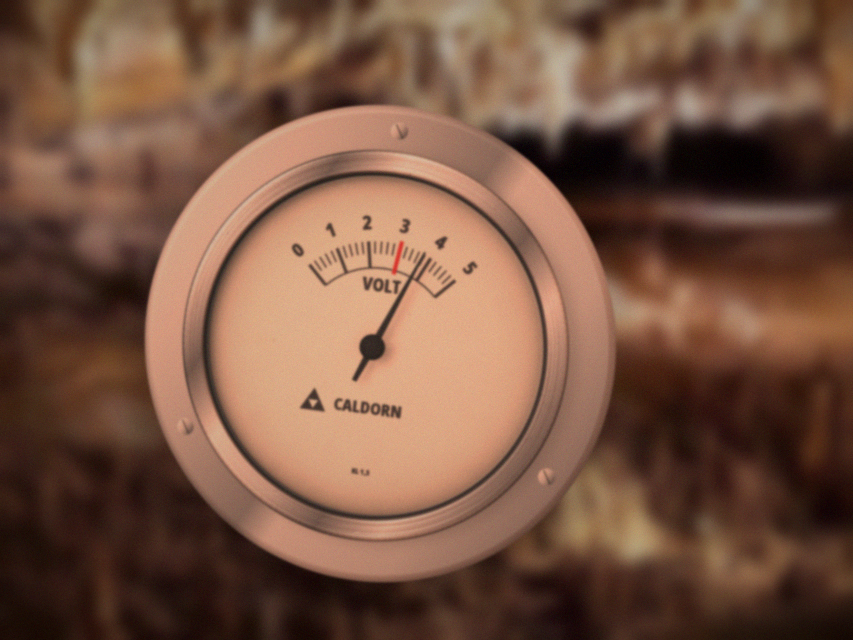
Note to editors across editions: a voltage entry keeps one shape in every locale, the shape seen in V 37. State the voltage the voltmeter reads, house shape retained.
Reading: V 3.8
